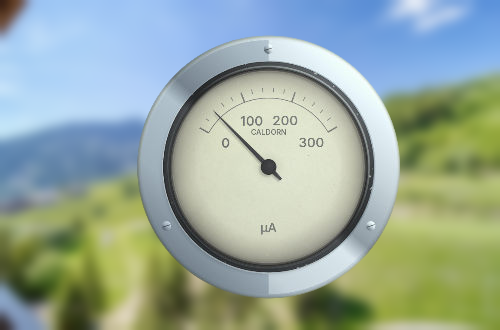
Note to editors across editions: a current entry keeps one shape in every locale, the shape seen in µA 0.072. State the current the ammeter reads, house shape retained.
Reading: µA 40
